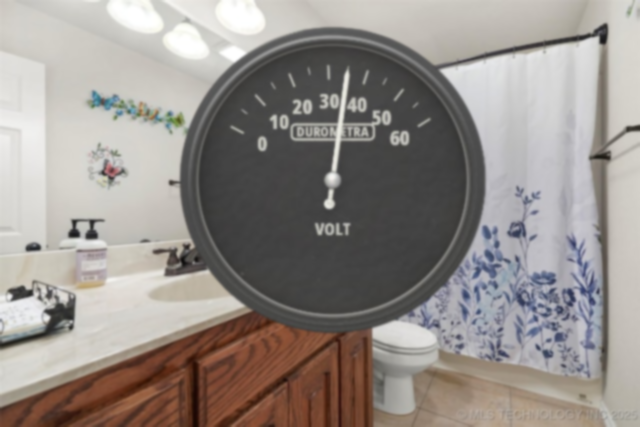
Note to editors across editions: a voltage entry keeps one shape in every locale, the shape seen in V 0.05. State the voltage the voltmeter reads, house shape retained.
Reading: V 35
